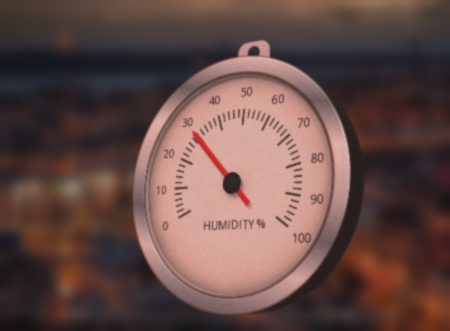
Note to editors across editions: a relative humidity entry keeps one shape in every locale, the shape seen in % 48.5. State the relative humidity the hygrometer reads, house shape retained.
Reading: % 30
